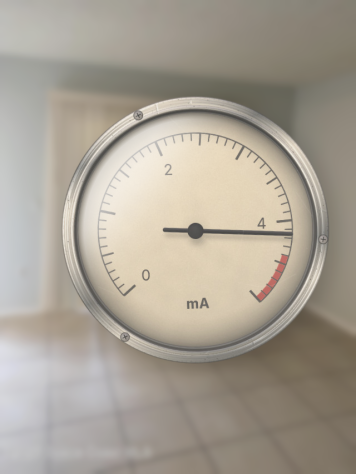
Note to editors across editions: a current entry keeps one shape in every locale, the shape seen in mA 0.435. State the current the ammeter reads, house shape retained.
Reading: mA 4.15
